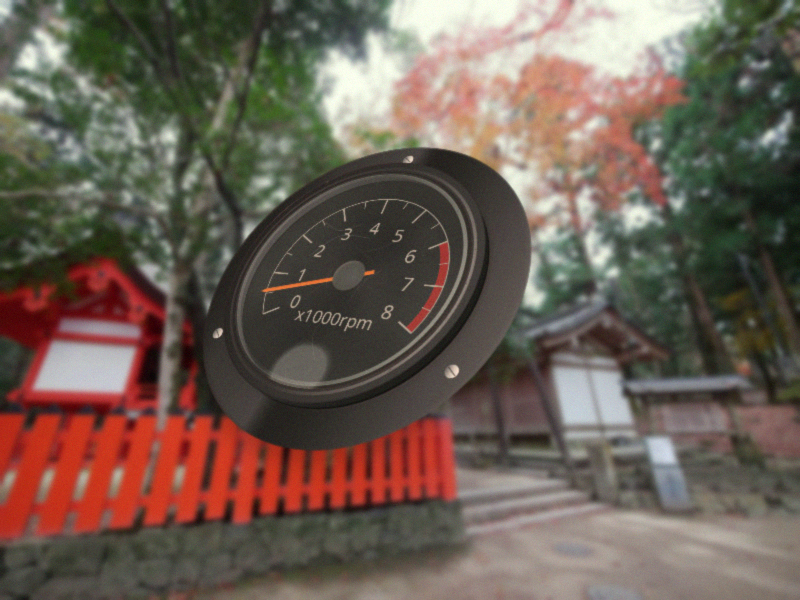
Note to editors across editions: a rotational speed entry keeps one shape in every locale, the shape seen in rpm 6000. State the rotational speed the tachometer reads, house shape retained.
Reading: rpm 500
